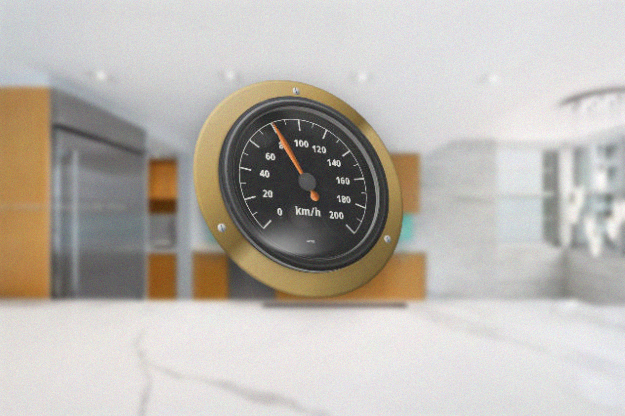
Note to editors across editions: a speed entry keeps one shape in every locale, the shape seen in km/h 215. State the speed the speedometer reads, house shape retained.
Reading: km/h 80
